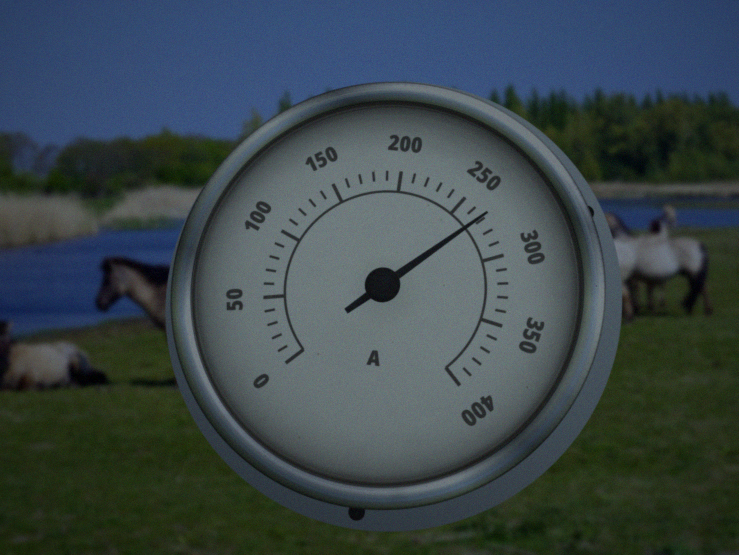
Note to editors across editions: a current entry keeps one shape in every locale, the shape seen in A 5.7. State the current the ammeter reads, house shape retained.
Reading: A 270
